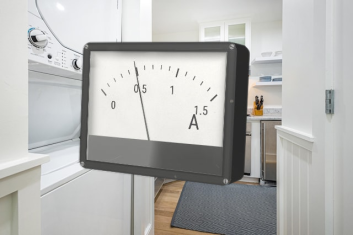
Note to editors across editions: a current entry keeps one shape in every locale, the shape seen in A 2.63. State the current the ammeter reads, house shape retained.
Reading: A 0.5
